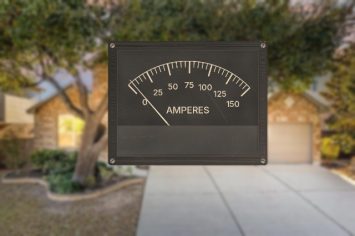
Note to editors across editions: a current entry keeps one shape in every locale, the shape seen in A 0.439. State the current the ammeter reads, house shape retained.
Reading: A 5
